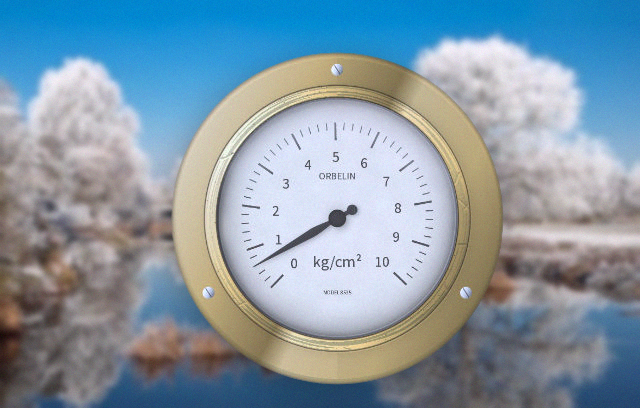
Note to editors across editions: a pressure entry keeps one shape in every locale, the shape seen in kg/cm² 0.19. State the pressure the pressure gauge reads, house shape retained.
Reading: kg/cm² 0.6
